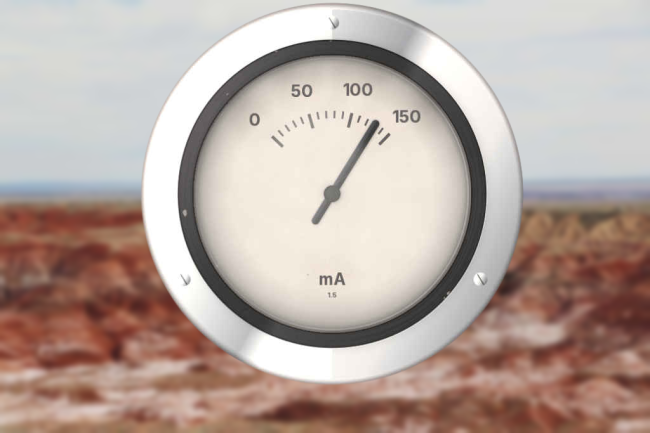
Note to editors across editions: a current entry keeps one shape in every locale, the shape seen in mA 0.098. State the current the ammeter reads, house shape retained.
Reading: mA 130
